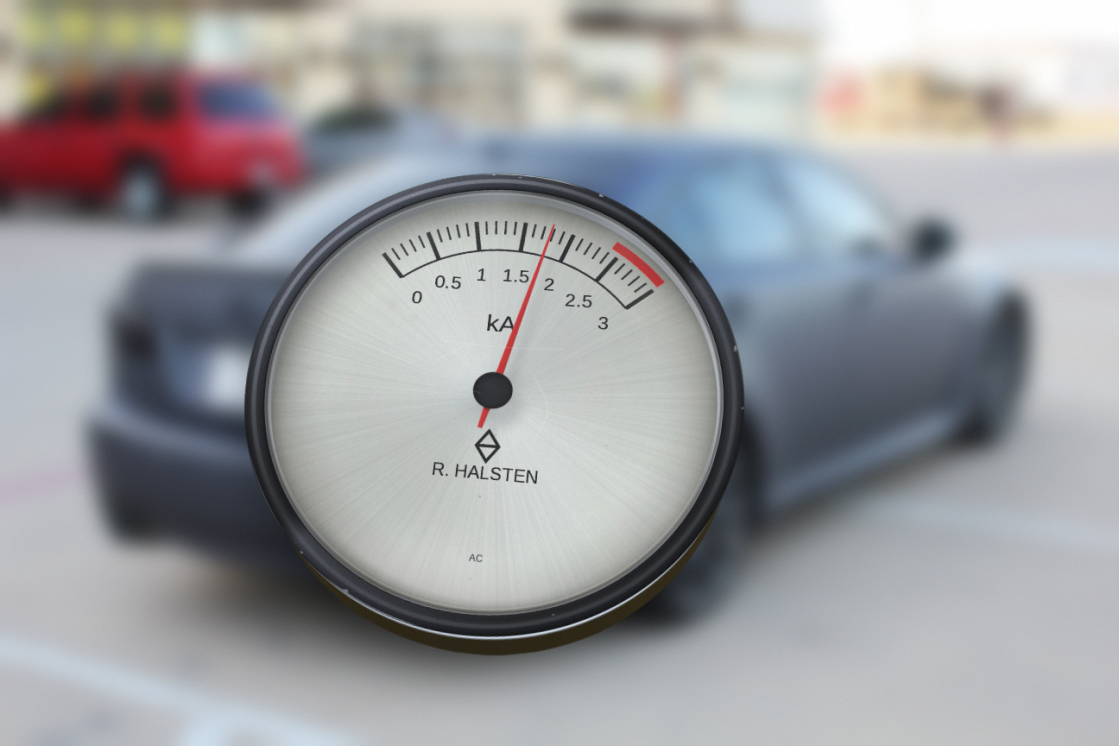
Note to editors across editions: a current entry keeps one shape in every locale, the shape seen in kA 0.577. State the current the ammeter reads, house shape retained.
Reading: kA 1.8
